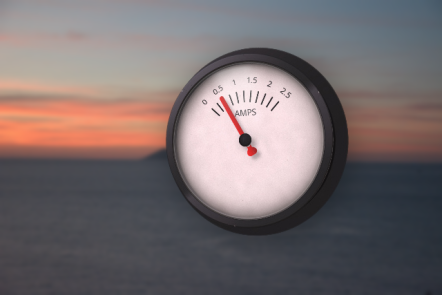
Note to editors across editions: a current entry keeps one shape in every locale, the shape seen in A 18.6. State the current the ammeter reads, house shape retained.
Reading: A 0.5
